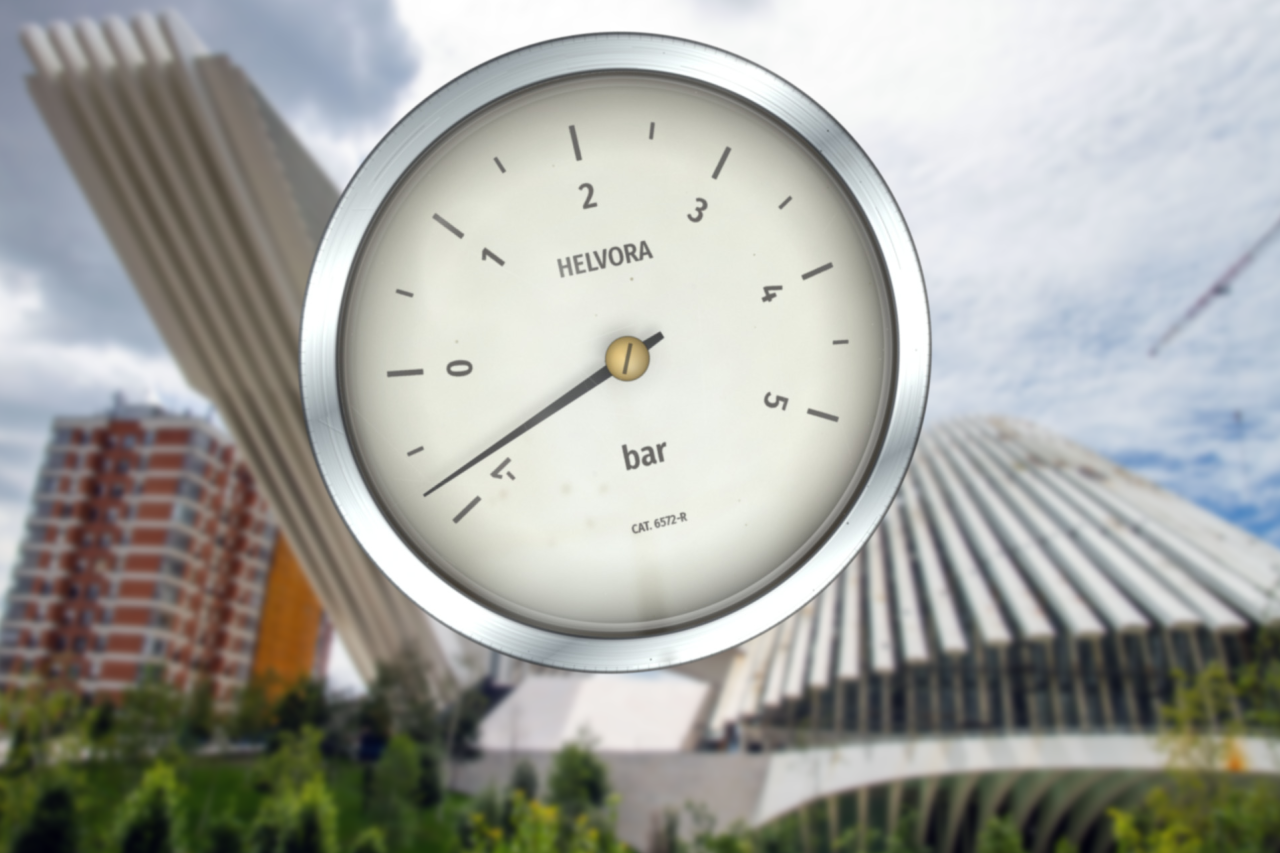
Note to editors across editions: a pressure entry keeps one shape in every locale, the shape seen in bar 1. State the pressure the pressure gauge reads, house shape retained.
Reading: bar -0.75
